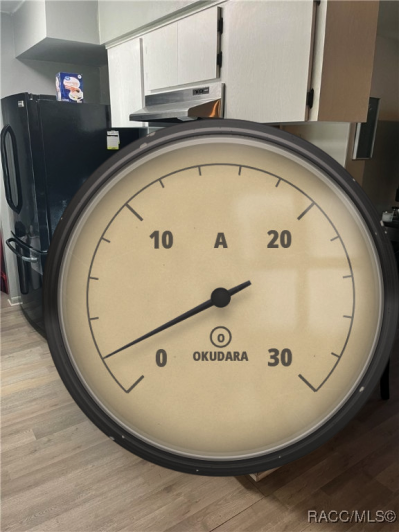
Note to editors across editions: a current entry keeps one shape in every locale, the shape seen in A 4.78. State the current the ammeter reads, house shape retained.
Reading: A 2
